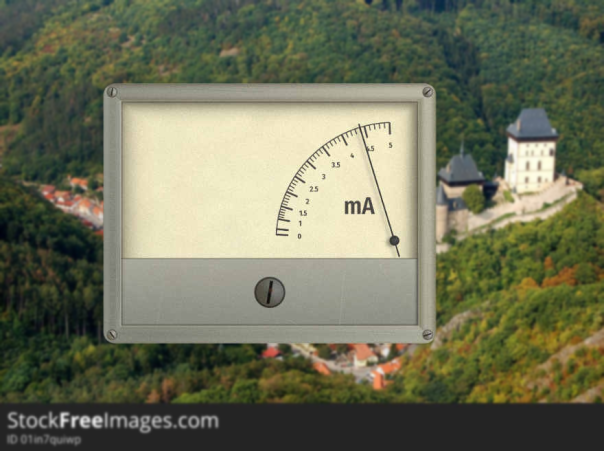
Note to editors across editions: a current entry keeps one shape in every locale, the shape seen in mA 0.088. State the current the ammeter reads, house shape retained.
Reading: mA 4.4
